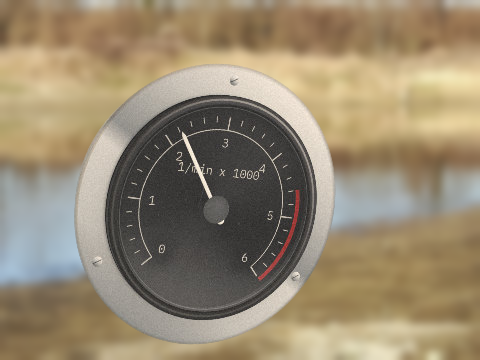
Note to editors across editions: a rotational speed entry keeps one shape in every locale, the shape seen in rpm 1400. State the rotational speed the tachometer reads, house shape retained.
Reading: rpm 2200
